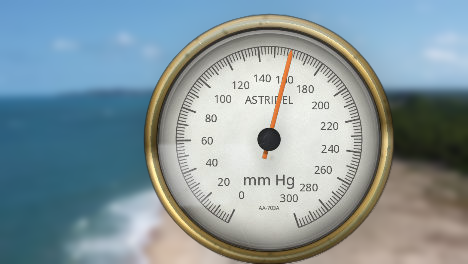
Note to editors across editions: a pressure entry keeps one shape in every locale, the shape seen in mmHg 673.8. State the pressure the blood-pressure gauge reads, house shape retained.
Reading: mmHg 160
